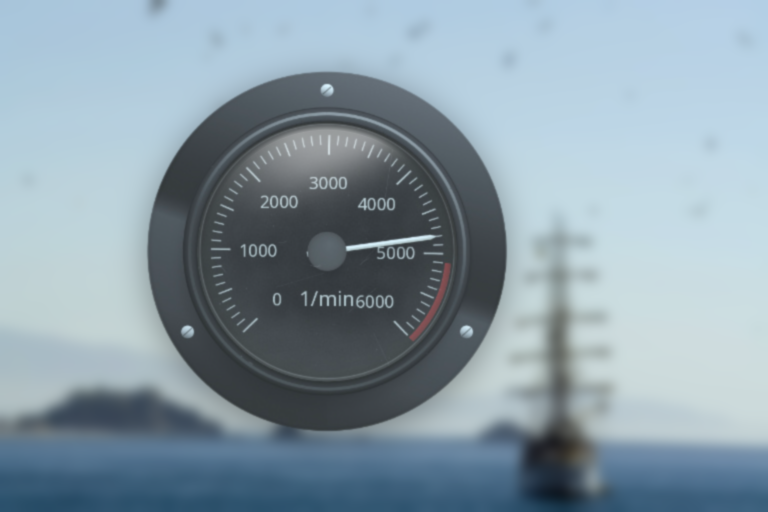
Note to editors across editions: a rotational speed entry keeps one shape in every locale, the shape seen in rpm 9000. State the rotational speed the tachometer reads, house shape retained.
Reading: rpm 4800
